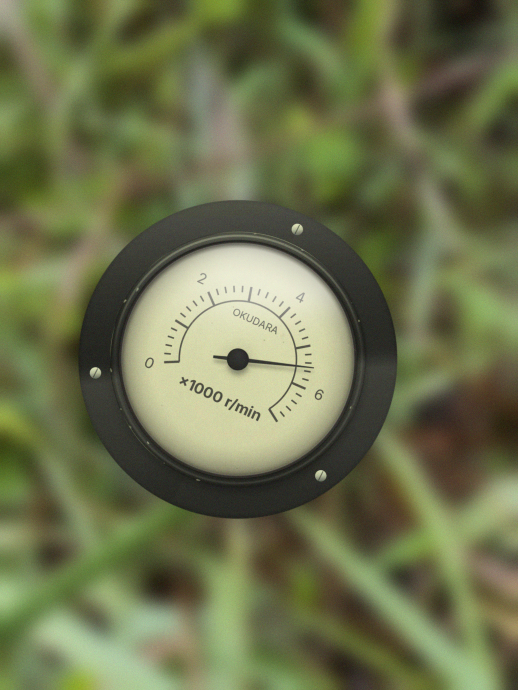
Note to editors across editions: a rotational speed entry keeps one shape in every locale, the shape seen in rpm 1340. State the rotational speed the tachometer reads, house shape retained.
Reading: rpm 5500
